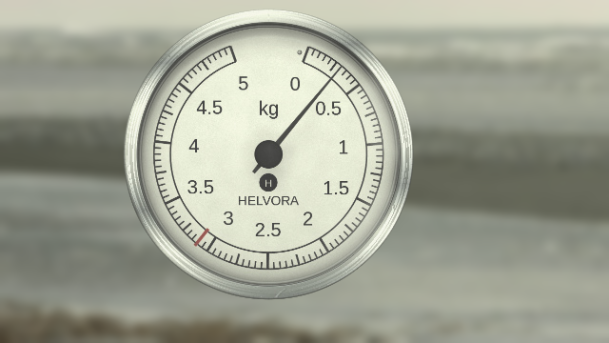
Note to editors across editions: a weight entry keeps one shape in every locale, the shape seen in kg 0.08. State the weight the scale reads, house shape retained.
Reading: kg 0.3
